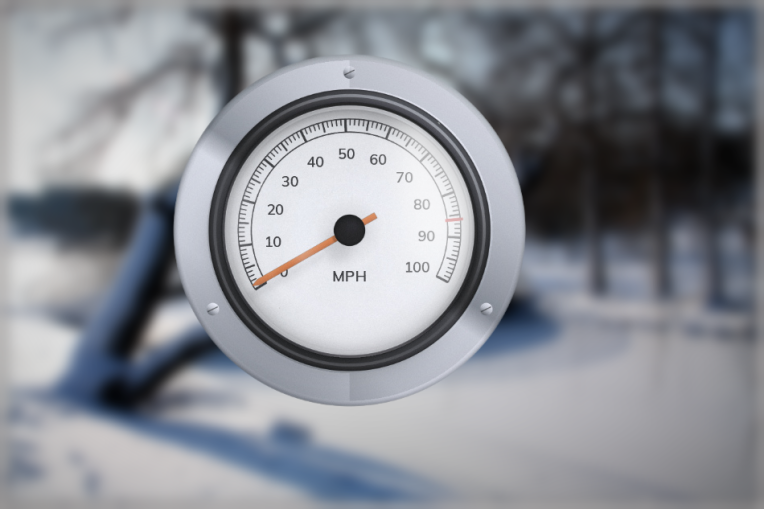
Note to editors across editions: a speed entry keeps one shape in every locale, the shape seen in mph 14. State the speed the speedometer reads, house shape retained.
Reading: mph 1
